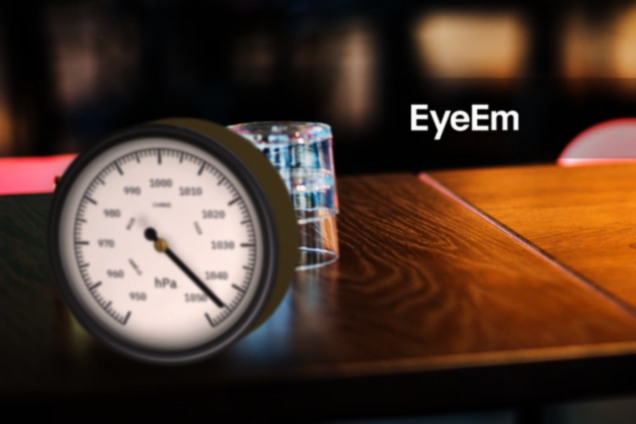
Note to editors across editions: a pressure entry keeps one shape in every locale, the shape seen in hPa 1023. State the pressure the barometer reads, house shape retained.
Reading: hPa 1045
